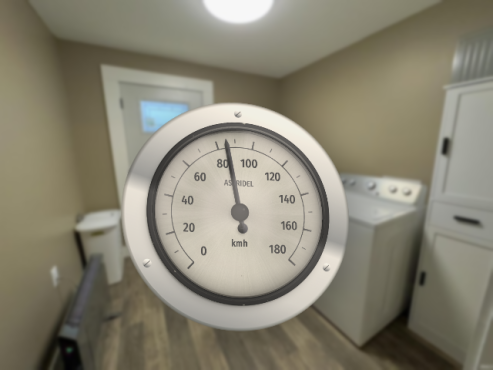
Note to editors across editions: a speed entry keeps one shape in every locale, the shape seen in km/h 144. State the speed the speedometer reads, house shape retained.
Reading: km/h 85
